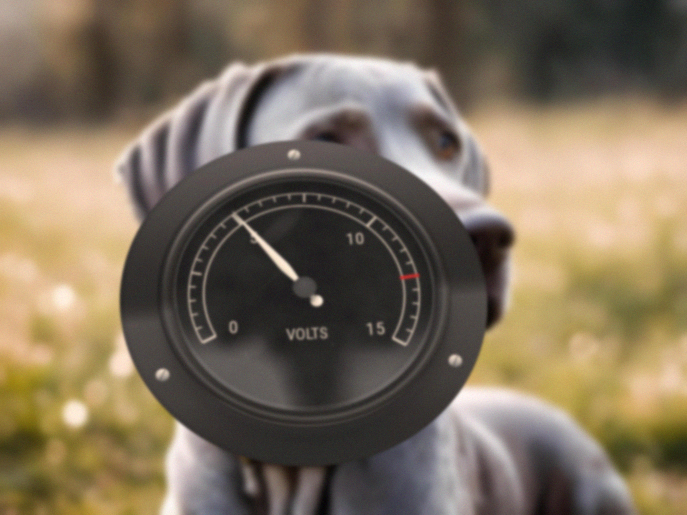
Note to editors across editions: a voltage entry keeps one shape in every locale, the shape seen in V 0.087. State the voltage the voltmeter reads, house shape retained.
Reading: V 5
